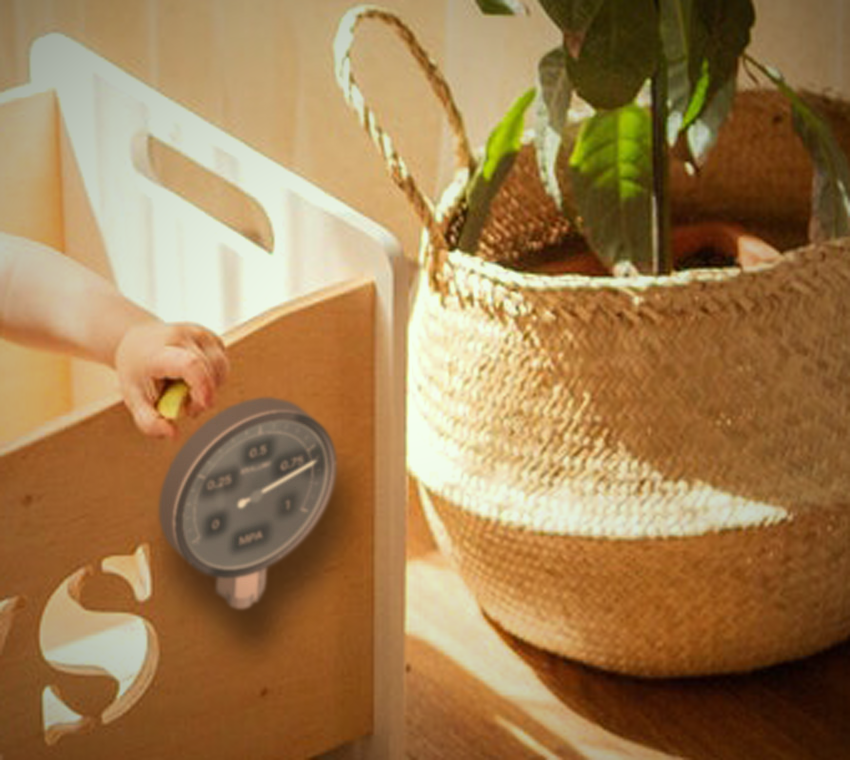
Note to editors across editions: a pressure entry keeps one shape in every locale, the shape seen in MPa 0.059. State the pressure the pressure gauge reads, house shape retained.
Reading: MPa 0.8
